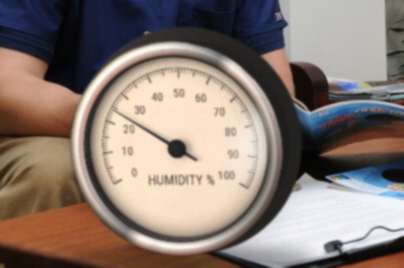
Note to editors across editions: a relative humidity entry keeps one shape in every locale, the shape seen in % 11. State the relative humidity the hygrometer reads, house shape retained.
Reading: % 25
